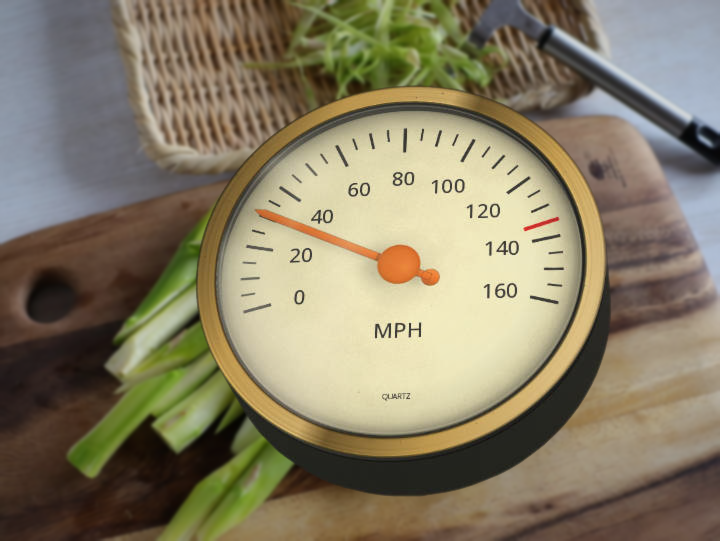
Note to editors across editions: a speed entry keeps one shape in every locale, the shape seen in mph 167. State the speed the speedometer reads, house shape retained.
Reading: mph 30
